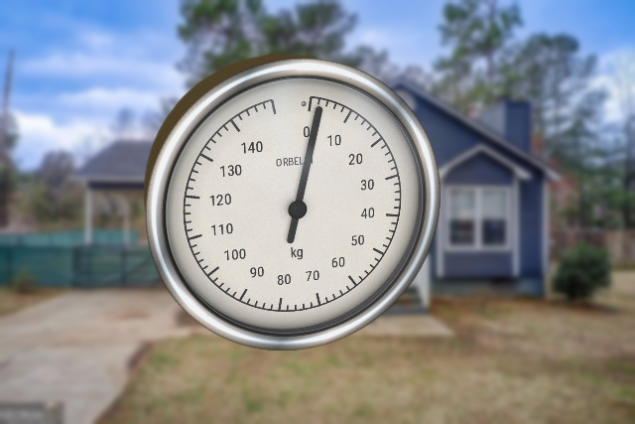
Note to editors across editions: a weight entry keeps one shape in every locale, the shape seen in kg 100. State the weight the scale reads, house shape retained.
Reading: kg 2
